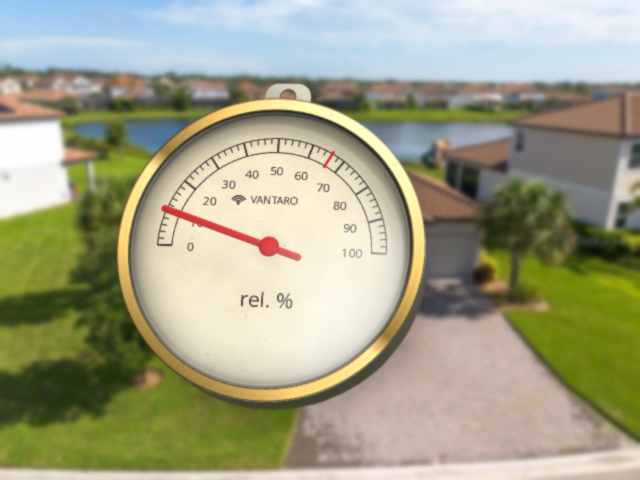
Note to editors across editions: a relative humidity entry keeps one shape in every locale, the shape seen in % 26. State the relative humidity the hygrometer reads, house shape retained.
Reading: % 10
